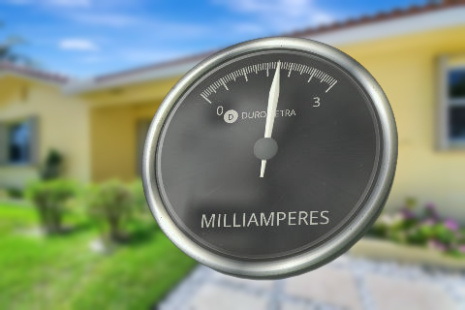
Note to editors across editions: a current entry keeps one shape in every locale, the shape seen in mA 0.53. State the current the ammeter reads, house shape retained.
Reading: mA 1.75
